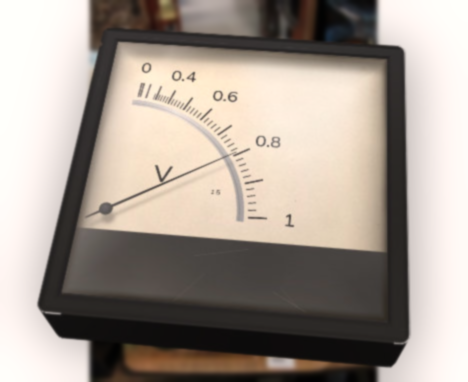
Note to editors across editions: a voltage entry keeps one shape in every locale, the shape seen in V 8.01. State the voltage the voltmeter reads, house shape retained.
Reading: V 0.8
